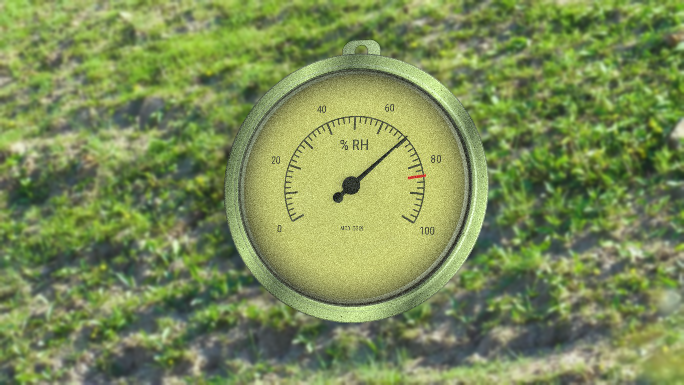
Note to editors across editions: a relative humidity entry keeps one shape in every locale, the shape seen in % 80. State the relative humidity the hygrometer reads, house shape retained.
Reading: % 70
